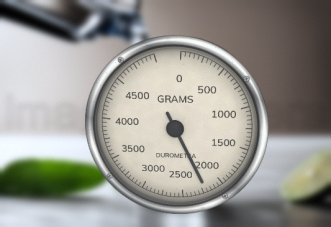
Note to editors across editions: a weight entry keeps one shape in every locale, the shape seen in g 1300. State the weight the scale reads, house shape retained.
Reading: g 2200
